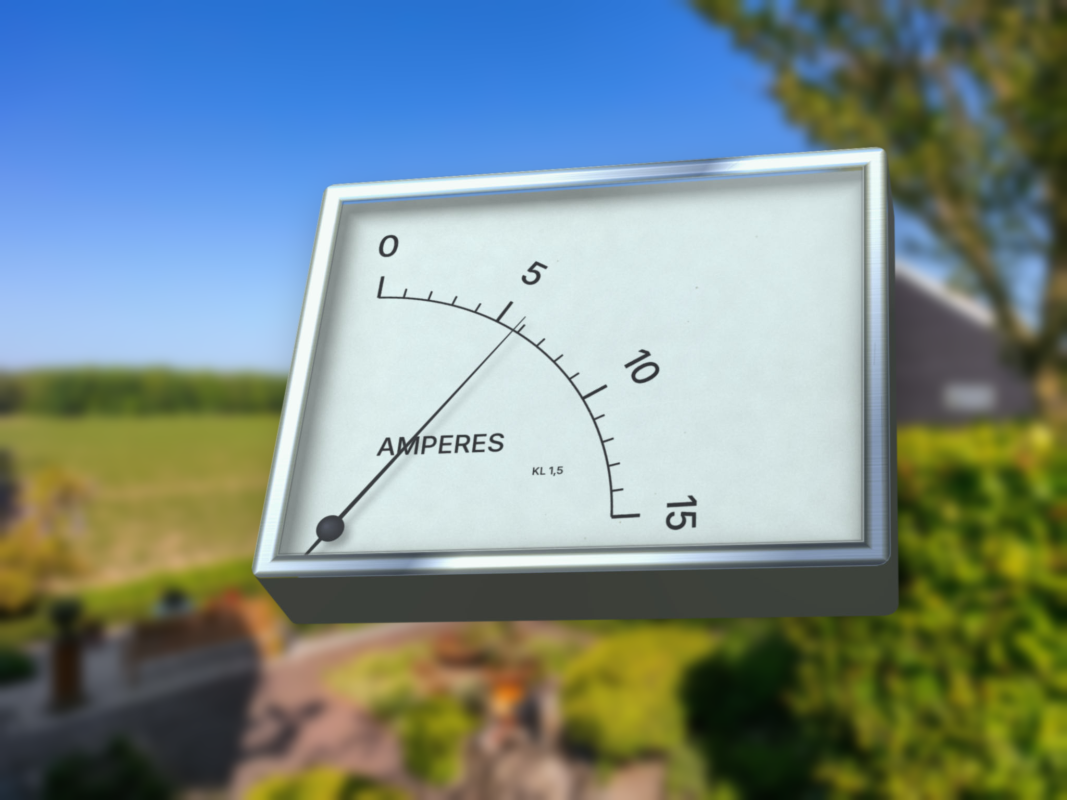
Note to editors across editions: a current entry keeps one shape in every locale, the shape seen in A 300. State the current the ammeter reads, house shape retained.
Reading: A 6
